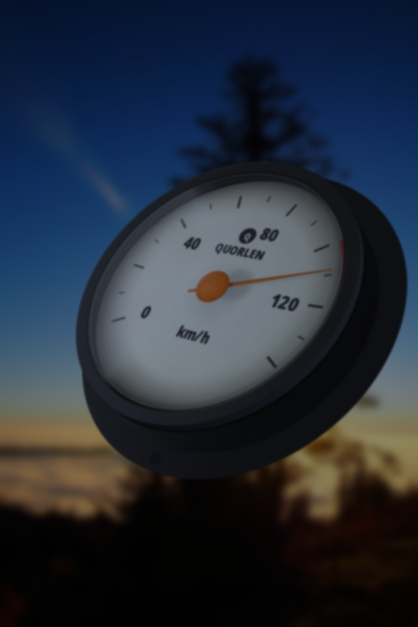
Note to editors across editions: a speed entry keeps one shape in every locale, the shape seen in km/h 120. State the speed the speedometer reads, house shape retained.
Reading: km/h 110
